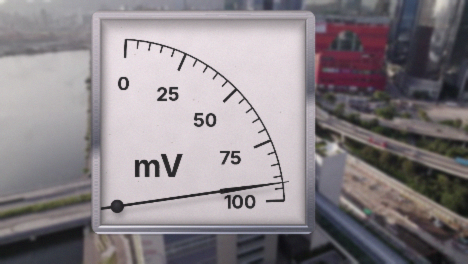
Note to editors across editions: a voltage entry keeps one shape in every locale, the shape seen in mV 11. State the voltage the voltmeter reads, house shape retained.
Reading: mV 92.5
